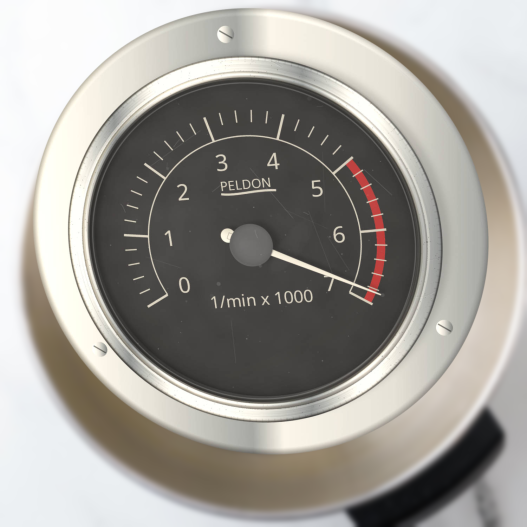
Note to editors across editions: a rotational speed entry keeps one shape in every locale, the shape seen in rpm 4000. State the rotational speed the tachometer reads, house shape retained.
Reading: rpm 6800
